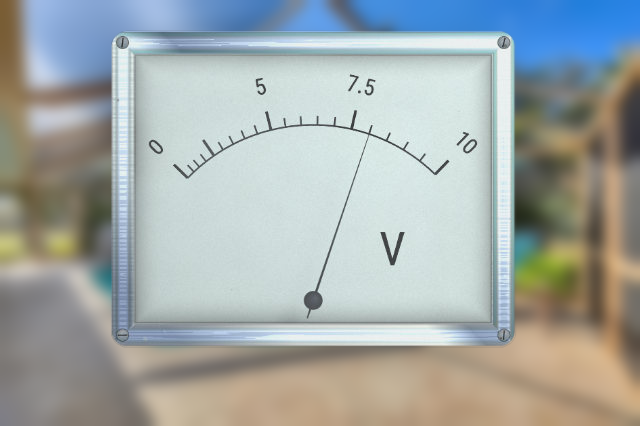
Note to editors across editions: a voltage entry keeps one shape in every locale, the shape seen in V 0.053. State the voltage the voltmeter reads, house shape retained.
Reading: V 8
